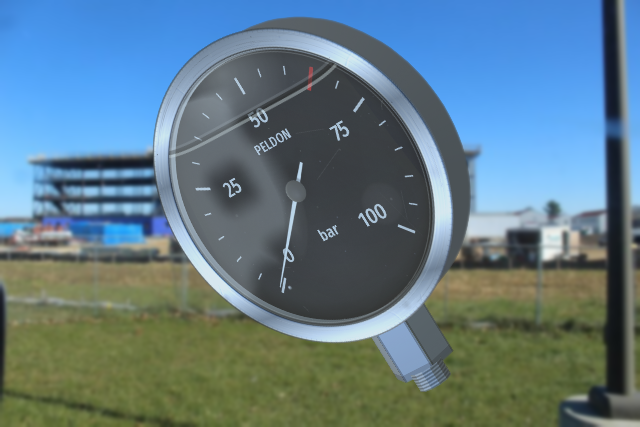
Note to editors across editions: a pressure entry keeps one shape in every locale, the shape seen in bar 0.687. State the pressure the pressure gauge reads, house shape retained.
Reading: bar 0
